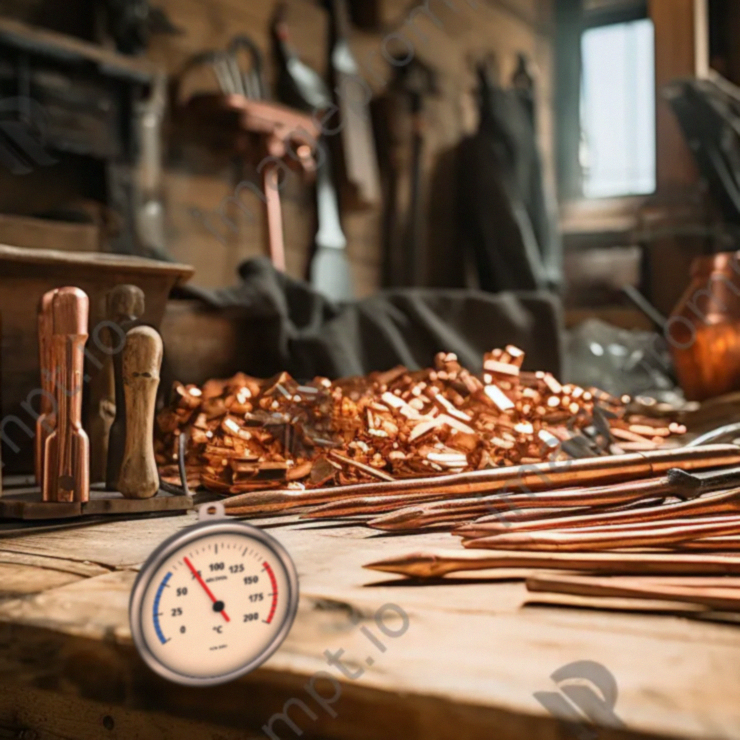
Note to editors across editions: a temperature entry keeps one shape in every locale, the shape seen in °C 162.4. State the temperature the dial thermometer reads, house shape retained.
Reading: °C 75
